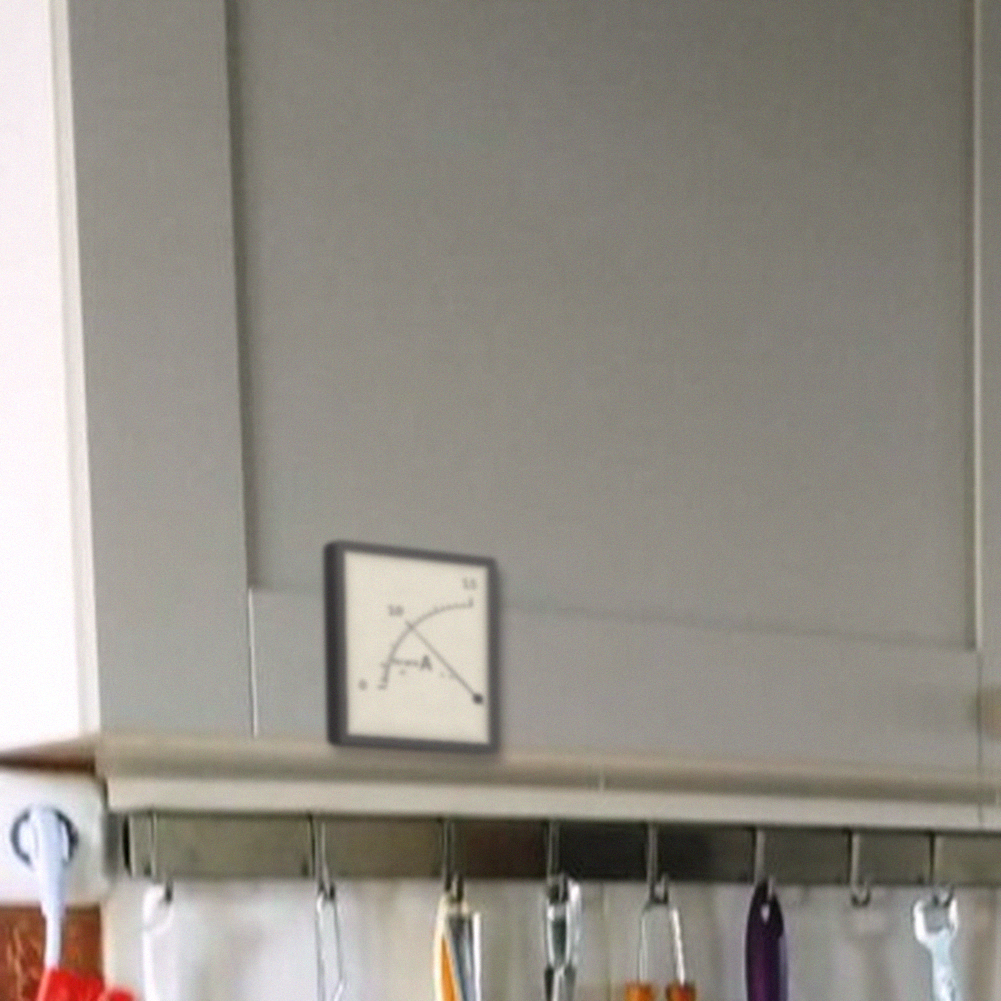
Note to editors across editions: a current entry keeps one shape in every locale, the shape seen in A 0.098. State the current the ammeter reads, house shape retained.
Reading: A 10
